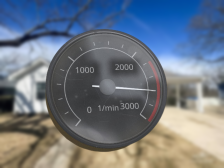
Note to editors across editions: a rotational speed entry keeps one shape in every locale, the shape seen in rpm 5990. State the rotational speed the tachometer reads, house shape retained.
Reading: rpm 2600
